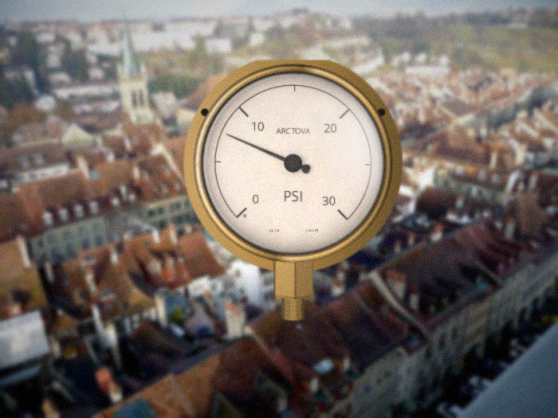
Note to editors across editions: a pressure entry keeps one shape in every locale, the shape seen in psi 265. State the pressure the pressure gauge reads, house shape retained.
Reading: psi 7.5
